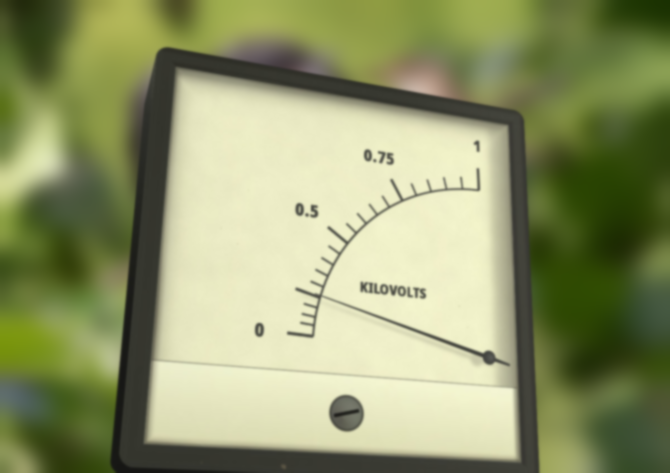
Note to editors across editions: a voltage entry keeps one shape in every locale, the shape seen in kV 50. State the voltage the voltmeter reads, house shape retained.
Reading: kV 0.25
